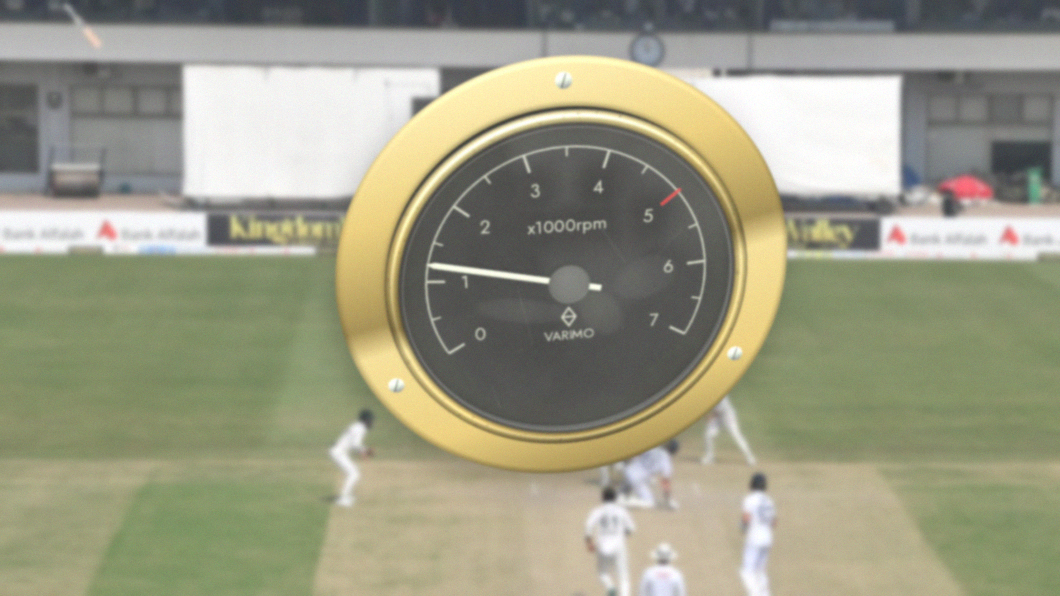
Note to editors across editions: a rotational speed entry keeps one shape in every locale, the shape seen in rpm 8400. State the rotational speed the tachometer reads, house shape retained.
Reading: rpm 1250
